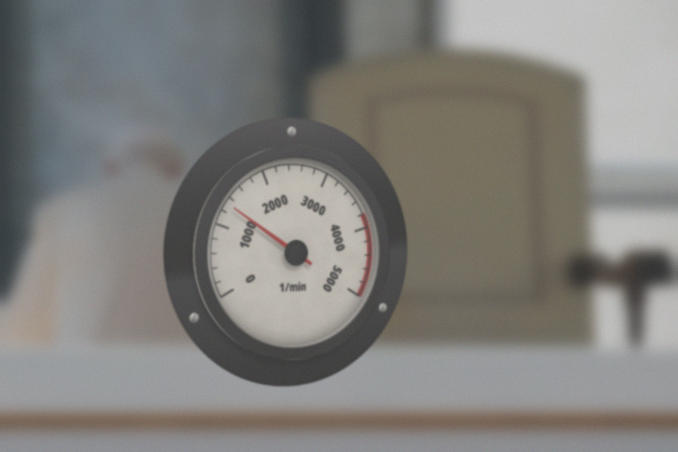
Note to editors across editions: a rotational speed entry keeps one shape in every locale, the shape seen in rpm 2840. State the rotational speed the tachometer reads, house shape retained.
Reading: rpm 1300
